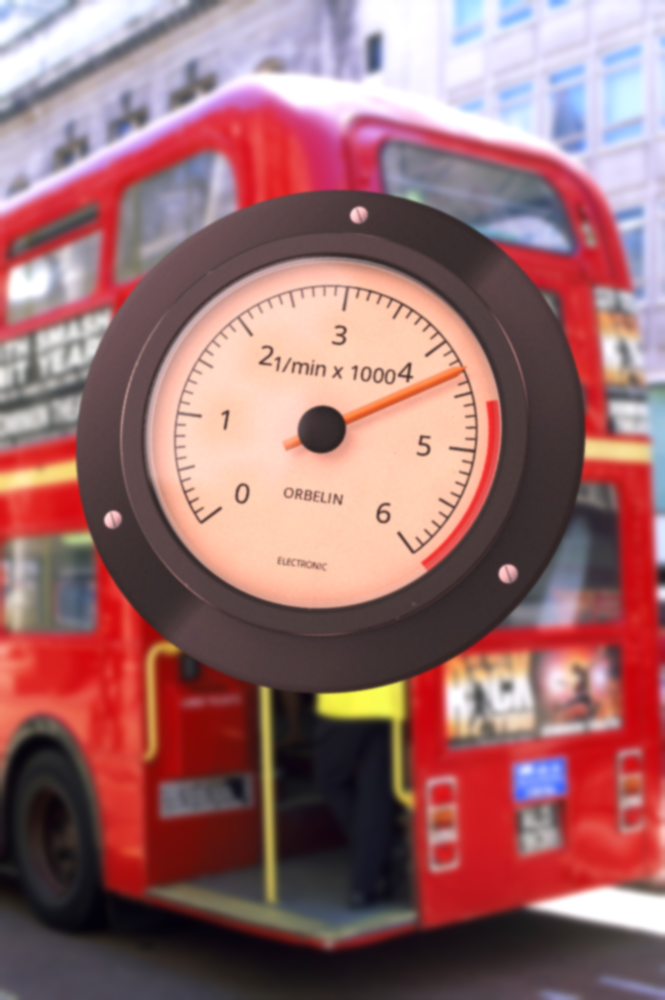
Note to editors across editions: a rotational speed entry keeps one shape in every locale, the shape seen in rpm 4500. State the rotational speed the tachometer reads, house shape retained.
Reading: rpm 4300
